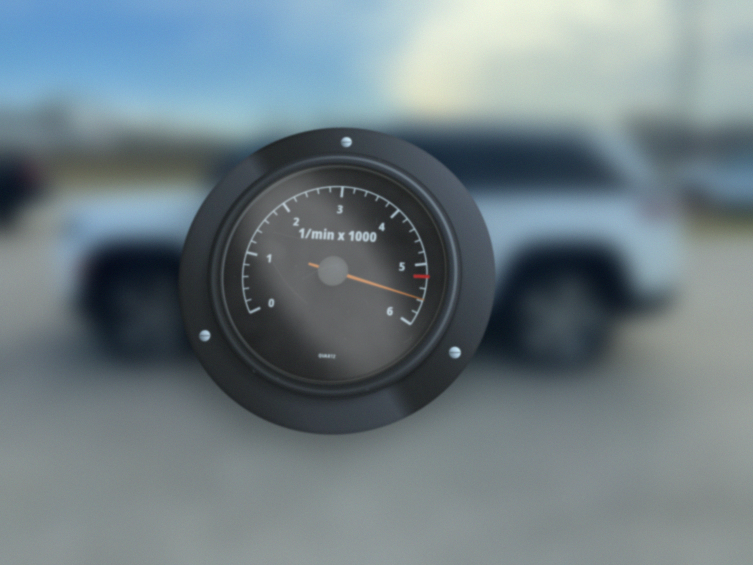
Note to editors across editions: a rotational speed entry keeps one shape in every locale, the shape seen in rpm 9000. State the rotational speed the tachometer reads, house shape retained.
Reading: rpm 5600
